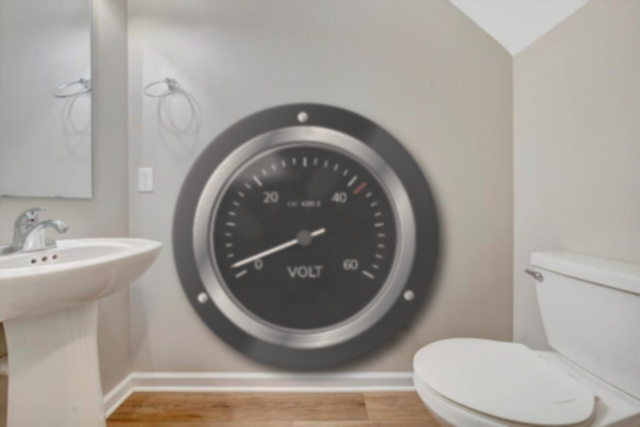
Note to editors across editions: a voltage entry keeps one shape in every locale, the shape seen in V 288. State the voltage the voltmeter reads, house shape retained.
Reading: V 2
